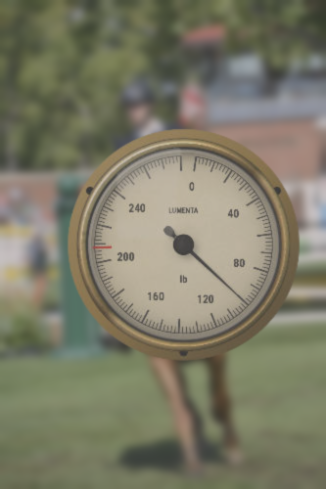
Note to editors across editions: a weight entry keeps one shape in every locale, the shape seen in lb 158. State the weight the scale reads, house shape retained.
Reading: lb 100
